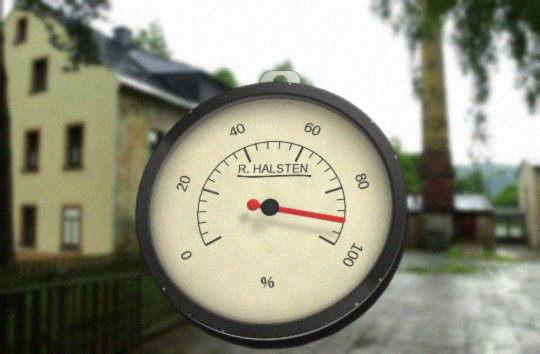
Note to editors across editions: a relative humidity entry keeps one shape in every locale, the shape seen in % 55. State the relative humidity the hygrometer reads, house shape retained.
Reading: % 92
